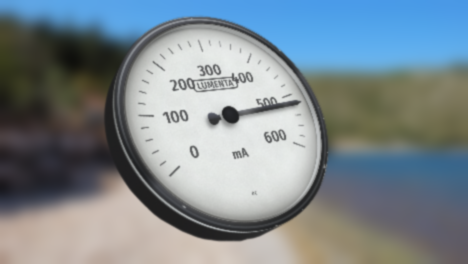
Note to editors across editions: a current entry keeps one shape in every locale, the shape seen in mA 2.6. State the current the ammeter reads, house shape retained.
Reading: mA 520
